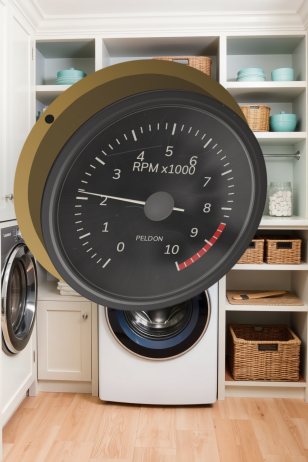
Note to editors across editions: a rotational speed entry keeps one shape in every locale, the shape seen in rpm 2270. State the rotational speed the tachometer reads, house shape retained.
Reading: rpm 2200
